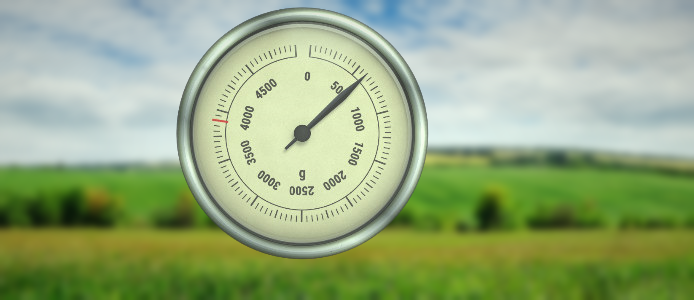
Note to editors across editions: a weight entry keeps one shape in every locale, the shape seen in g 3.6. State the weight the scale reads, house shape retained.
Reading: g 600
